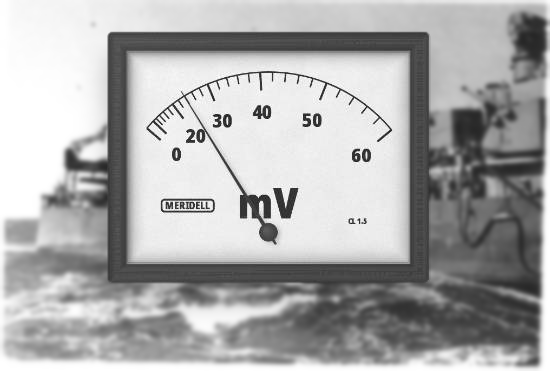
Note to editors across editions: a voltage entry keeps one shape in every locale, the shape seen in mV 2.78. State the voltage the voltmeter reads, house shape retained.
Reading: mV 24
